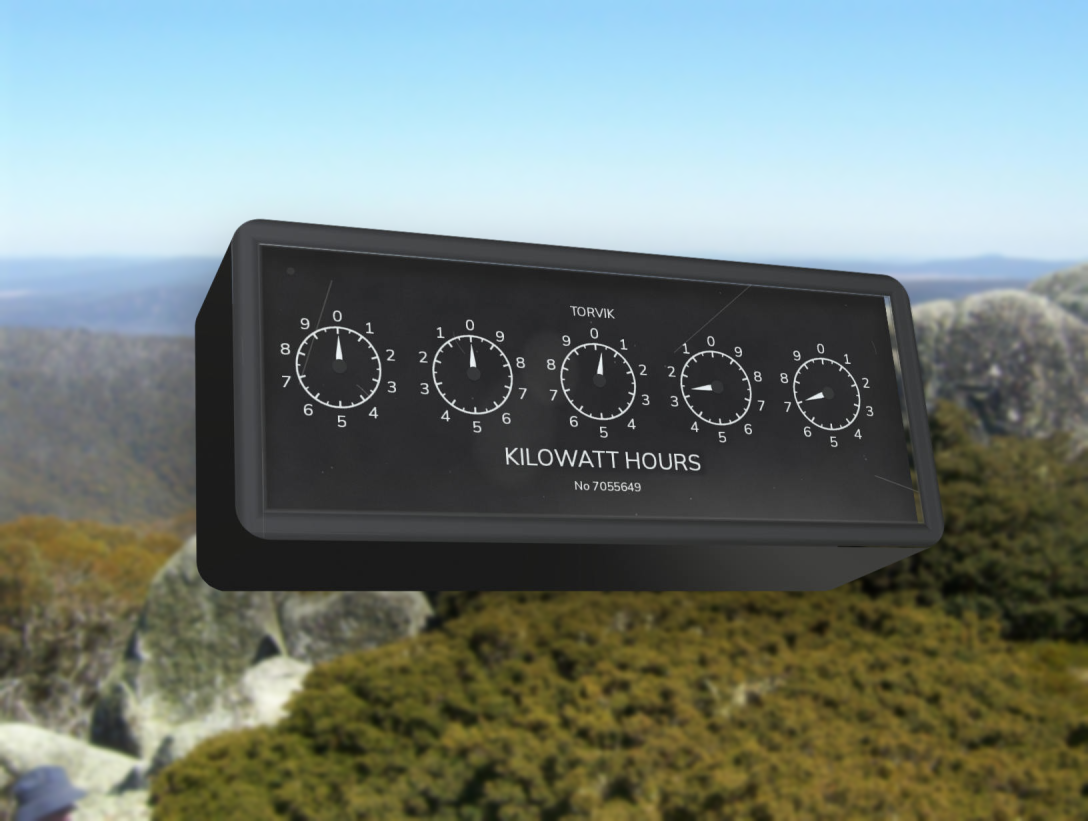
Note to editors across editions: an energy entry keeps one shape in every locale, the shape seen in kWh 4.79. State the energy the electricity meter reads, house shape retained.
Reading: kWh 27
